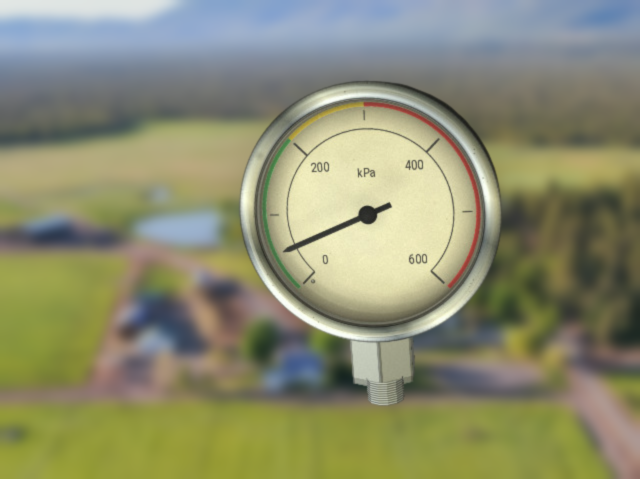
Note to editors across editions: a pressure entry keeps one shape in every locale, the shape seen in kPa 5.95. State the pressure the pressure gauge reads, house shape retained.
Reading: kPa 50
